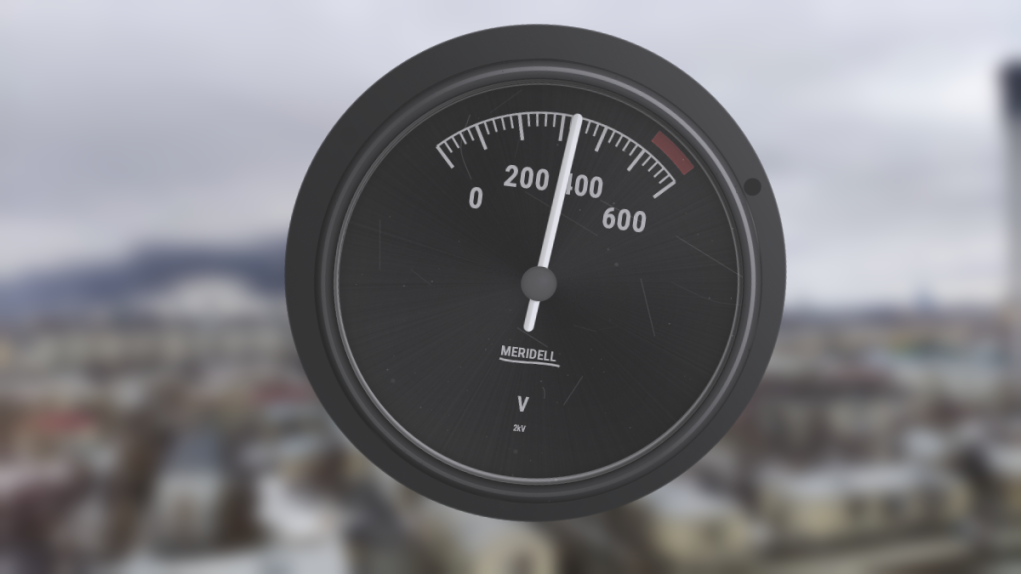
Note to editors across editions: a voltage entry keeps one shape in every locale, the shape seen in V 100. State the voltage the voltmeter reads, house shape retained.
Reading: V 330
